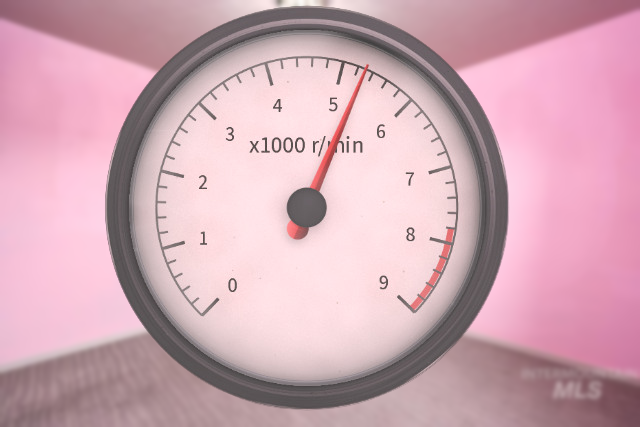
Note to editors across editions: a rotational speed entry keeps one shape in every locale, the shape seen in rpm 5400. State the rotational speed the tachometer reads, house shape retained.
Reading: rpm 5300
